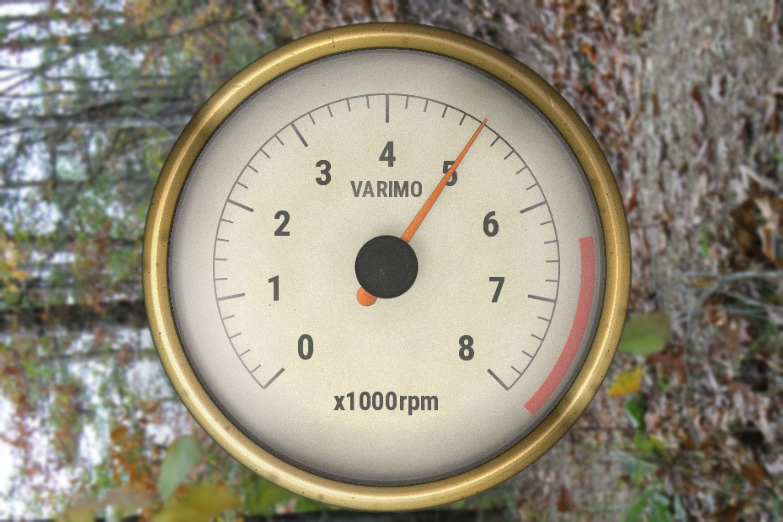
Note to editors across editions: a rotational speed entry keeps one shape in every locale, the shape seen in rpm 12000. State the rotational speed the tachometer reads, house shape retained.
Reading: rpm 5000
